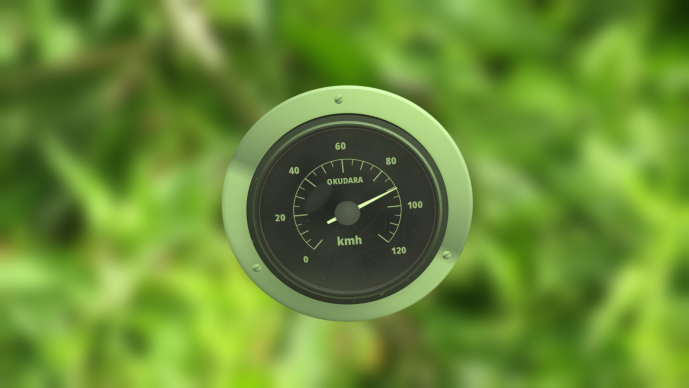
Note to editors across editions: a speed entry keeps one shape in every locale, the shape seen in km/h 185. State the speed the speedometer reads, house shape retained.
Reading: km/h 90
